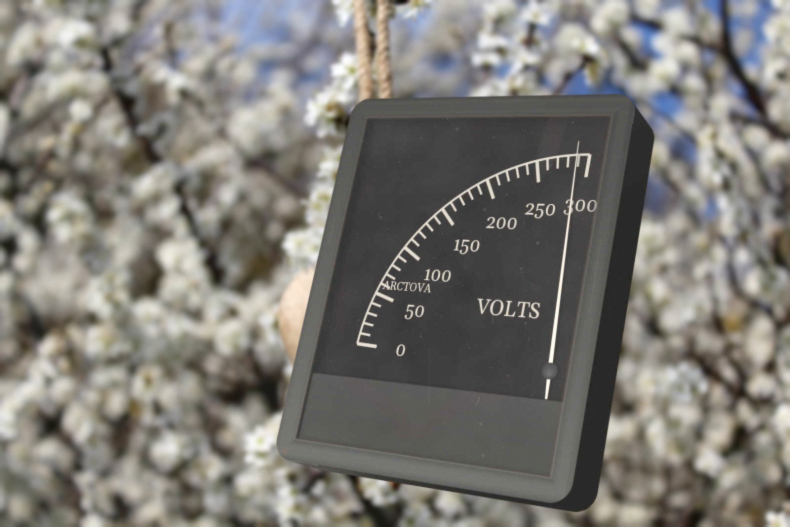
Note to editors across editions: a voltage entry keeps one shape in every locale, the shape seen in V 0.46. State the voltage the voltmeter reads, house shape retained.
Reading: V 290
